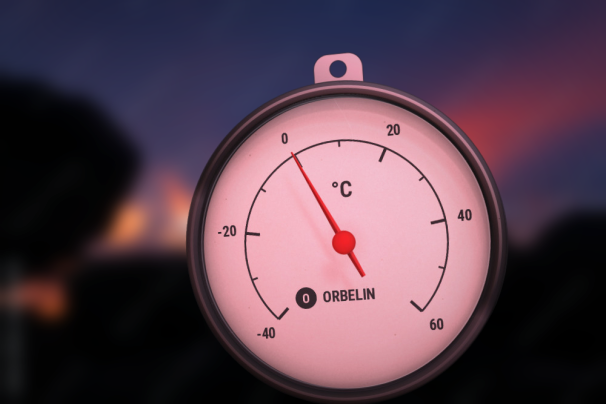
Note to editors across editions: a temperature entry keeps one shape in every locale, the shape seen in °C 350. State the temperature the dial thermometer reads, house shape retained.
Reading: °C 0
